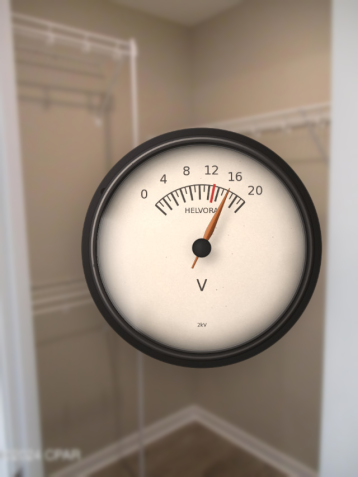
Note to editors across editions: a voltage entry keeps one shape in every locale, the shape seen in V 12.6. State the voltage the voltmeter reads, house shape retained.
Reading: V 16
